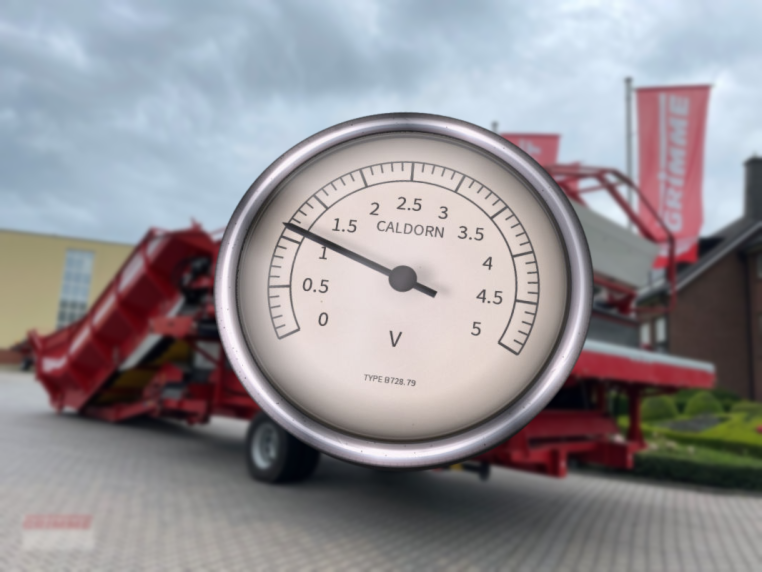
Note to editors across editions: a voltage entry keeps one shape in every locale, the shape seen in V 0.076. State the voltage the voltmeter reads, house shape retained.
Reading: V 1.1
